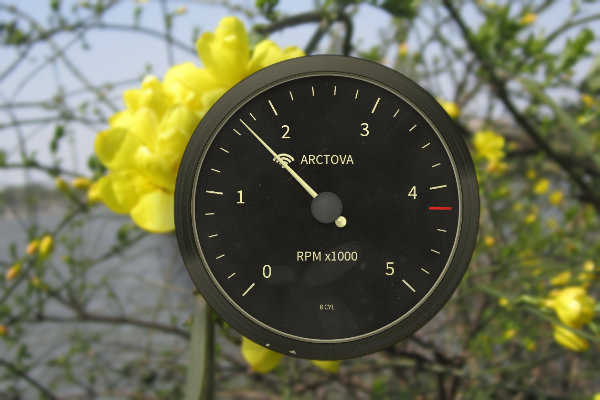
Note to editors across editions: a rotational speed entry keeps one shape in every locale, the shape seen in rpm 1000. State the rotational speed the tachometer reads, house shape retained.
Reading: rpm 1700
